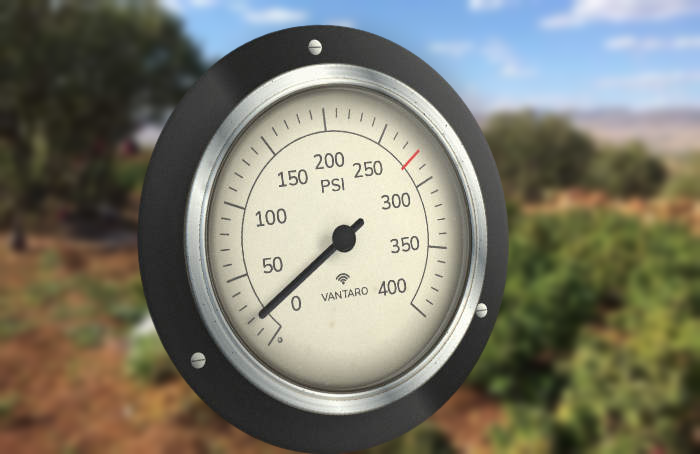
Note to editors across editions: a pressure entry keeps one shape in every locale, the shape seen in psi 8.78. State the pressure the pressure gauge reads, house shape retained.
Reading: psi 20
